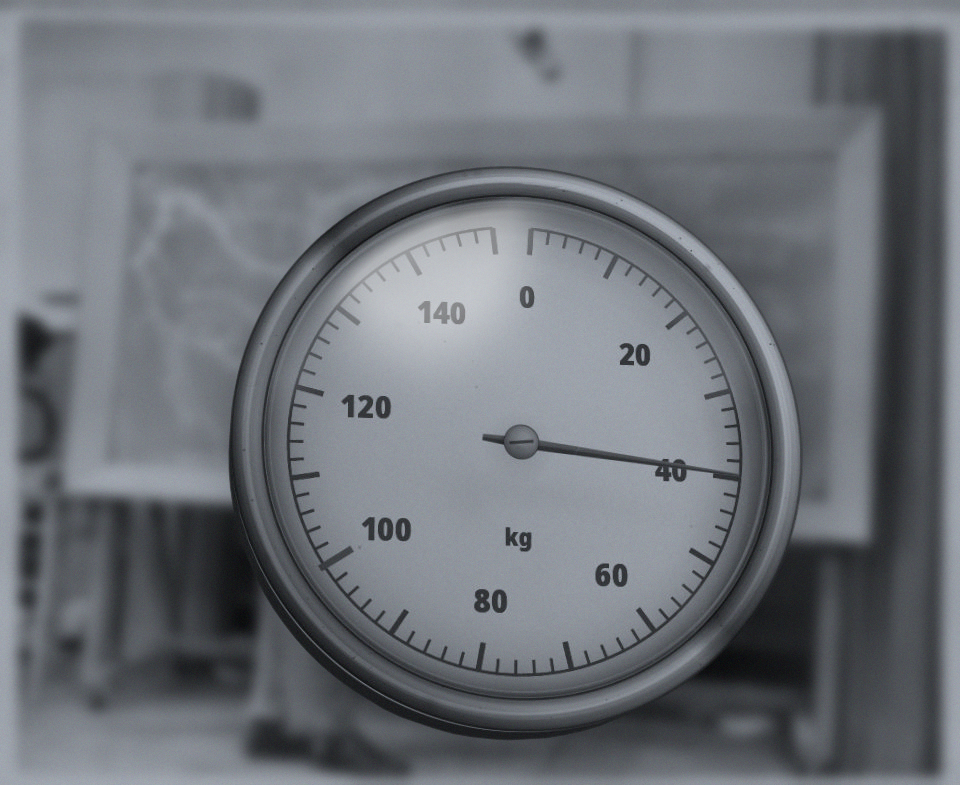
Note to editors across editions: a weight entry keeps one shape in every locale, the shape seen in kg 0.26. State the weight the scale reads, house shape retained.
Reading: kg 40
